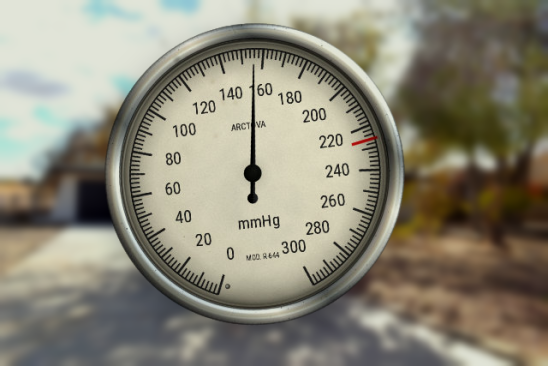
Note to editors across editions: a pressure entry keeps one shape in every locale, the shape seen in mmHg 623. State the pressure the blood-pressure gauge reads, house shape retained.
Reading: mmHg 156
